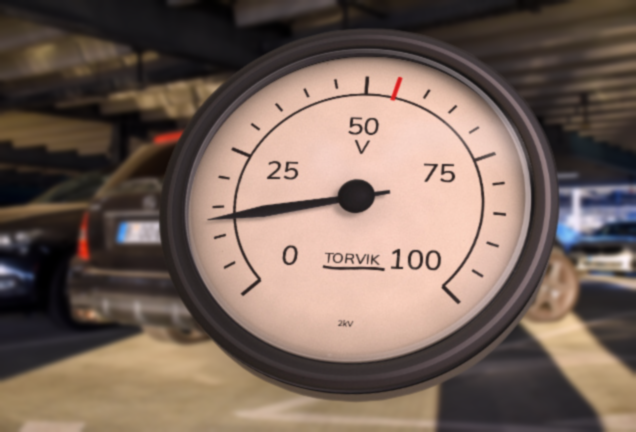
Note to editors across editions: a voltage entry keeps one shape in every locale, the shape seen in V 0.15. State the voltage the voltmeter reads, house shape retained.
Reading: V 12.5
